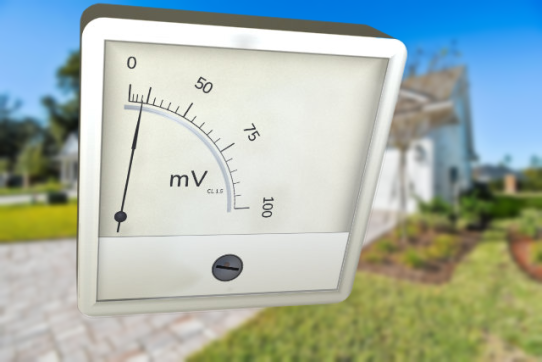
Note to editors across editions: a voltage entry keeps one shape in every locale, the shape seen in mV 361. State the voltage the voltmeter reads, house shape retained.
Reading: mV 20
